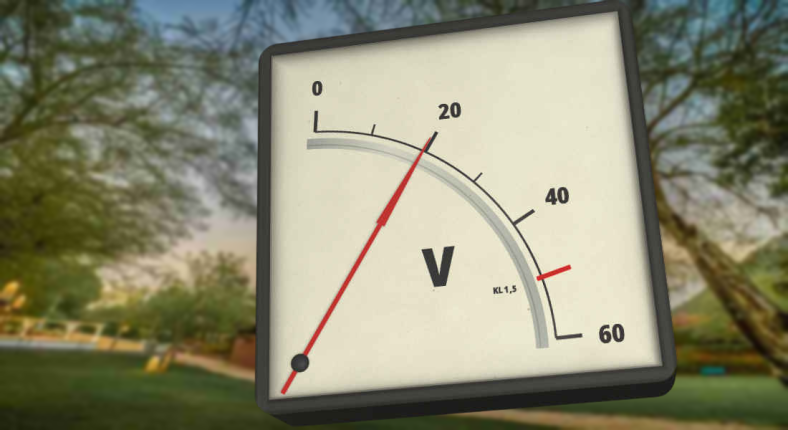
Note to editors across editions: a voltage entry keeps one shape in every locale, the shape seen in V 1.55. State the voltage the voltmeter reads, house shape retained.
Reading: V 20
